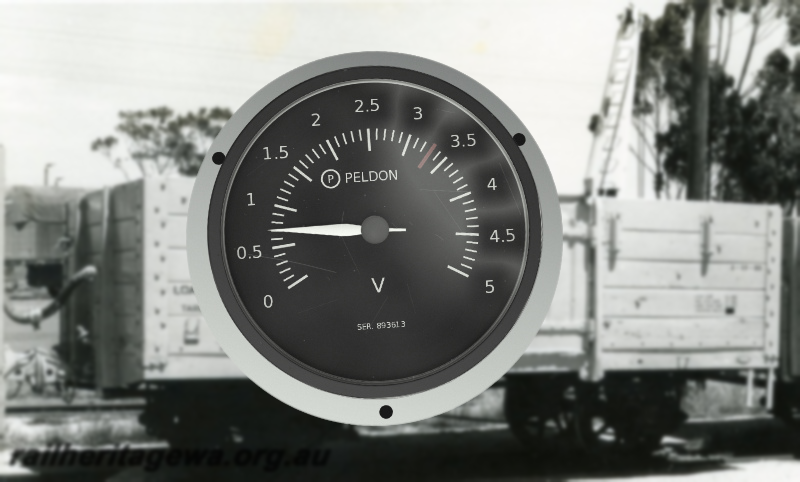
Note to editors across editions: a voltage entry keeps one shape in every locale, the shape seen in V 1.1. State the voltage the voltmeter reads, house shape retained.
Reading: V 0.7
